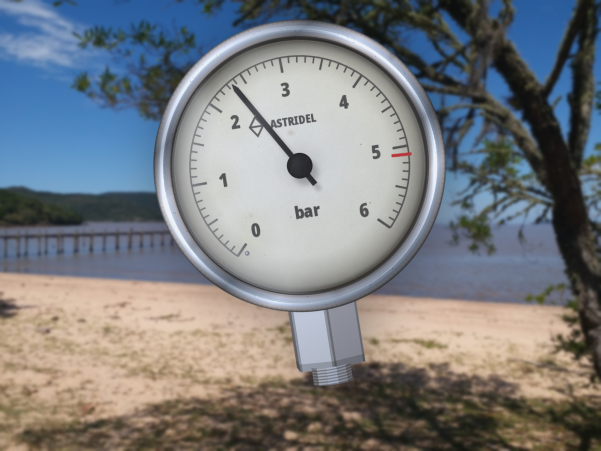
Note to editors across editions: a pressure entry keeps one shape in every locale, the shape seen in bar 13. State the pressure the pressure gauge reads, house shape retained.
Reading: bar 2.35
